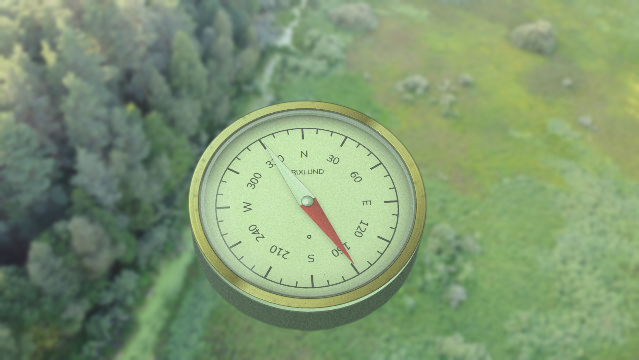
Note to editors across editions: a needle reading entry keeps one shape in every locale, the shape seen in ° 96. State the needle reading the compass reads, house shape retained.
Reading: ° 150
